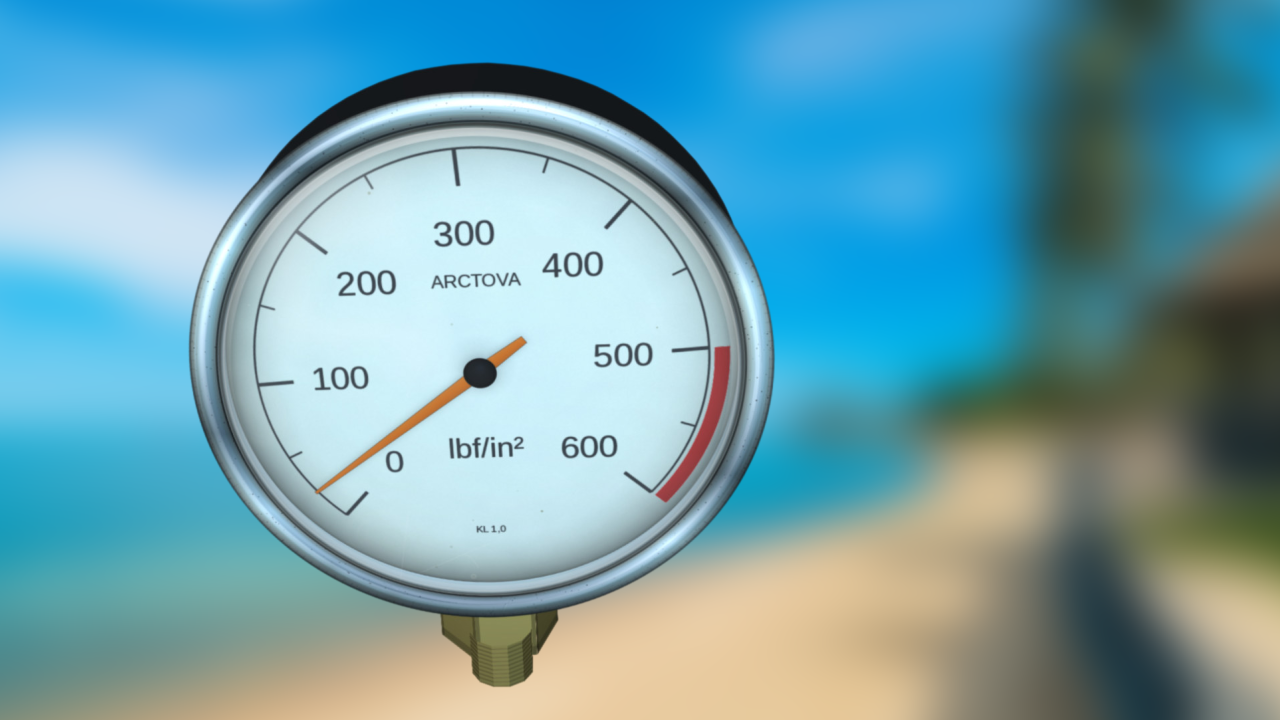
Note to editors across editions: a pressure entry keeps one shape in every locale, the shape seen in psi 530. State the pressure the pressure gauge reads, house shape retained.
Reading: psi 25
